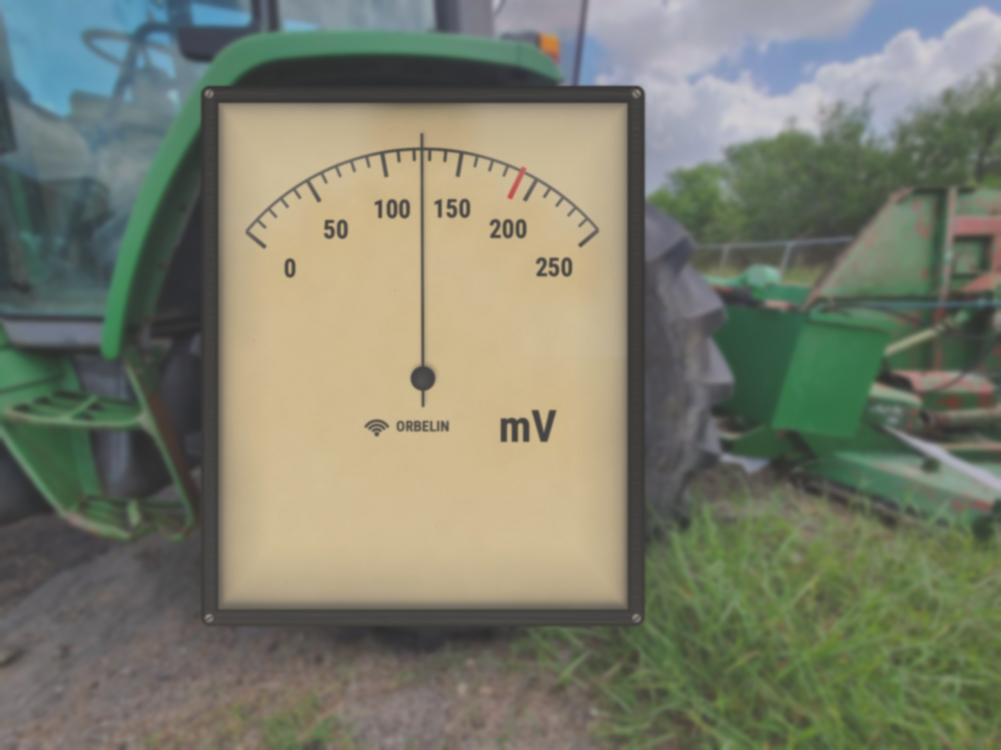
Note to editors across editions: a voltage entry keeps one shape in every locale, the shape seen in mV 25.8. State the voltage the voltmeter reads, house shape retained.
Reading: mV 125
